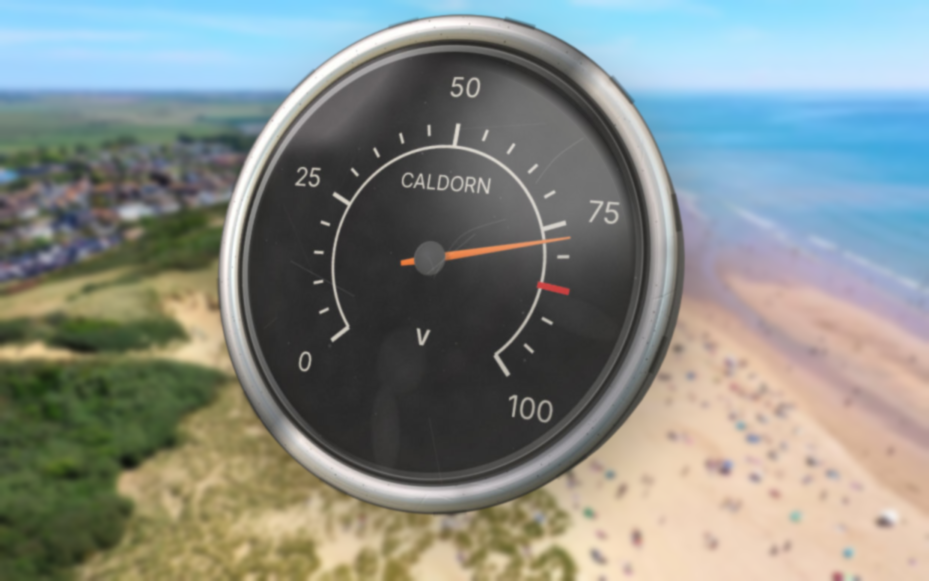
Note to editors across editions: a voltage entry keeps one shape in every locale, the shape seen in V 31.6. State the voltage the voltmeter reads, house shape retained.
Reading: V 77.5
